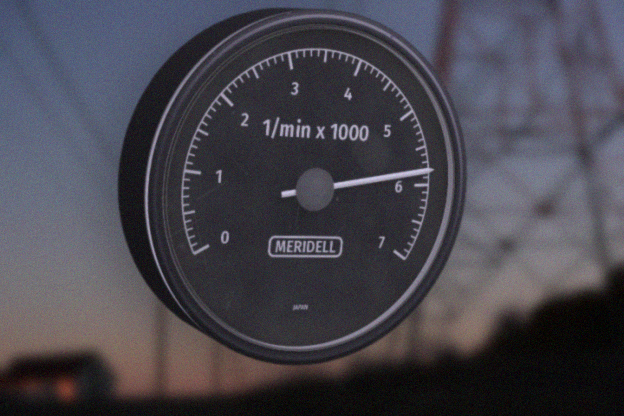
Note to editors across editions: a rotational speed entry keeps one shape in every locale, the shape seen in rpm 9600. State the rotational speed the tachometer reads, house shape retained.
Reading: rpm 5800
